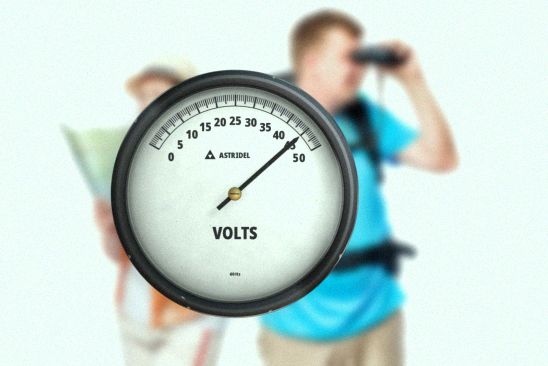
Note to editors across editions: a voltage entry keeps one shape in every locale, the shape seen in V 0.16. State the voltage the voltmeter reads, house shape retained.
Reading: V 45
